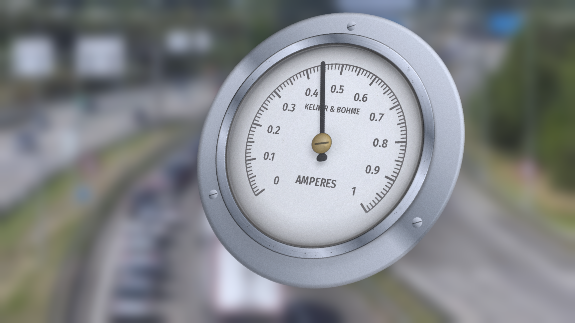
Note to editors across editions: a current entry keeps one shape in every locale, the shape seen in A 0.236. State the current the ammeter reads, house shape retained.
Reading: A 0.45
